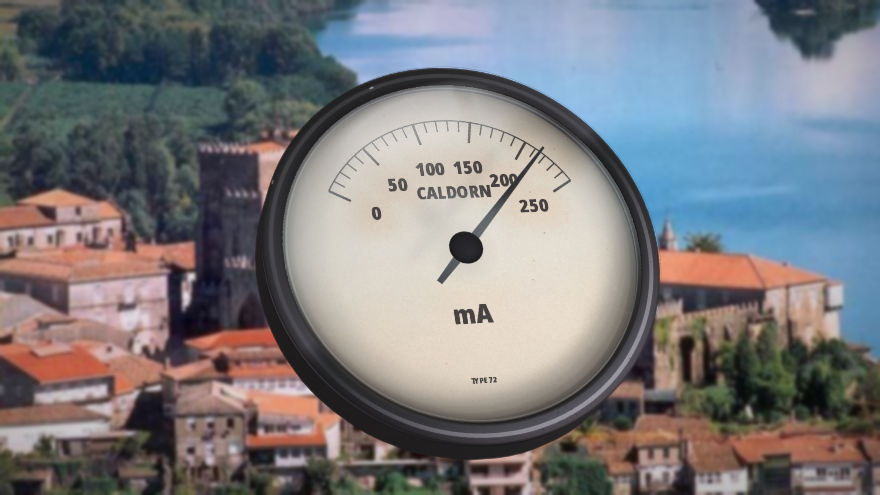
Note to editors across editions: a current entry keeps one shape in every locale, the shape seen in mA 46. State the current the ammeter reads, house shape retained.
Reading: mA 215
